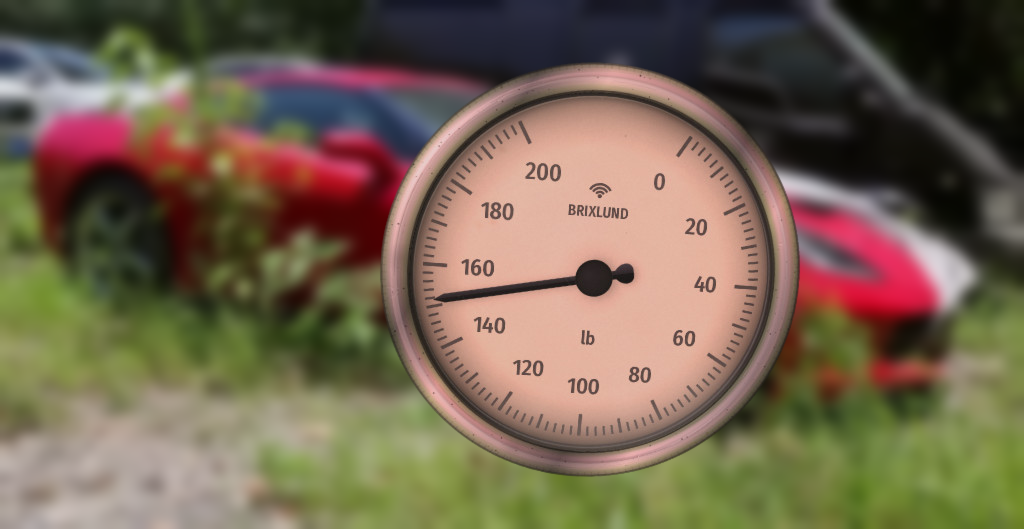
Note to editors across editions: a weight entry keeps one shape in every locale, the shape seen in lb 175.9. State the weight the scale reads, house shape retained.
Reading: lb 152
